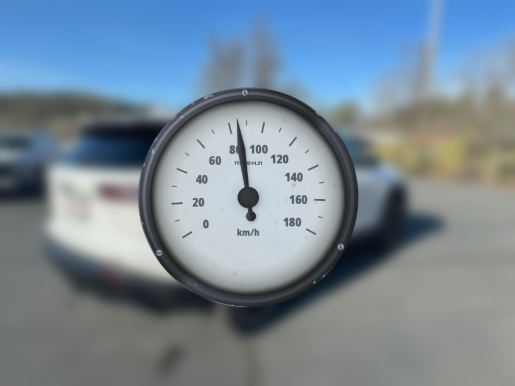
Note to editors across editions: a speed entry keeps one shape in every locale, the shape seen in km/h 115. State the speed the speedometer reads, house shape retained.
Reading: km/h 85
